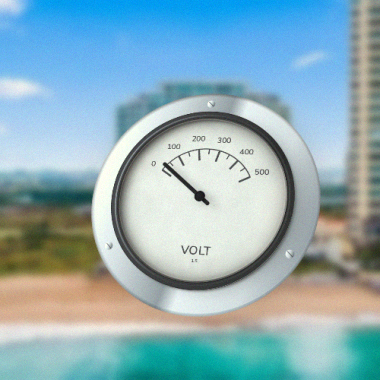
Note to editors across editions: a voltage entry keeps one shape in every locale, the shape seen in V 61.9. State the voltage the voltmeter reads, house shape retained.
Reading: V 25
